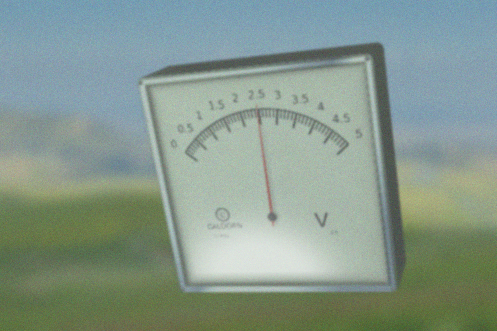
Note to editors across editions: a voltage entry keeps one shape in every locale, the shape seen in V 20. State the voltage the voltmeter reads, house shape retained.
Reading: V 2.5
